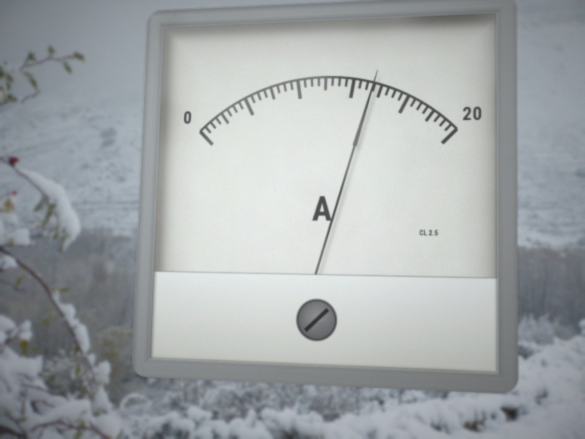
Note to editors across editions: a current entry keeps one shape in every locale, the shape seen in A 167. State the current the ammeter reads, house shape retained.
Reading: A 13.5
